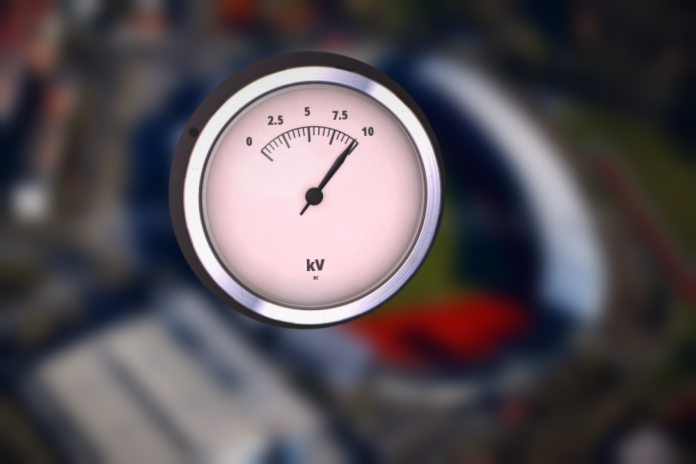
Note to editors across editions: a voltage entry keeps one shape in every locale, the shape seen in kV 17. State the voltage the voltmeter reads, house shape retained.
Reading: kV 9.5
